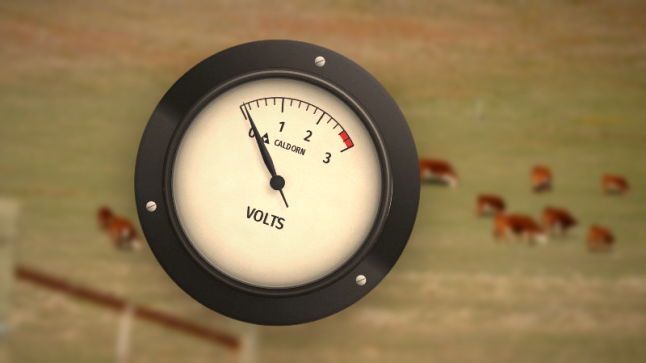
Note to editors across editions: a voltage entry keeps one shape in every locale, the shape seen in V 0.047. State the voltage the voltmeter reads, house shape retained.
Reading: V 0.1
